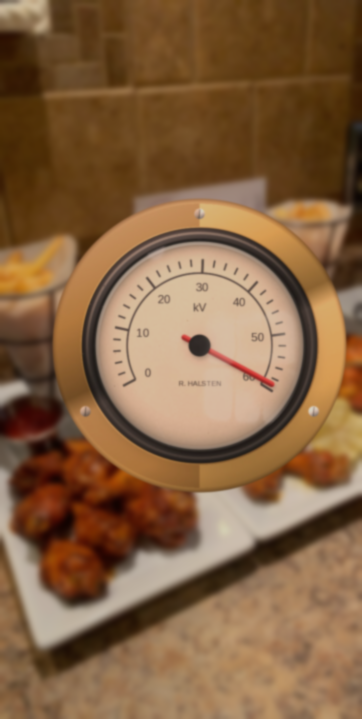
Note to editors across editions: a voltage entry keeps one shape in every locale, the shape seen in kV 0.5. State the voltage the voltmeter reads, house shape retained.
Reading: kV 59
